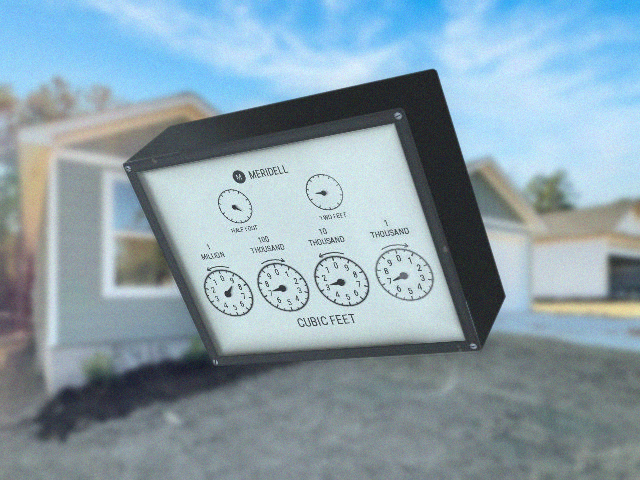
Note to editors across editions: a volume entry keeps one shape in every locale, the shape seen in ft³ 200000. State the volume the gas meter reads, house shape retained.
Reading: ft³ 872700
